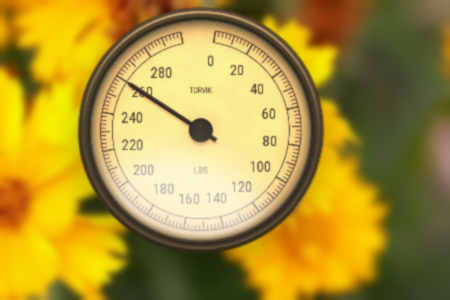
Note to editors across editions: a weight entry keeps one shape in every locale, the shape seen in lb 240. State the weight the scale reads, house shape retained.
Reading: lb 260
